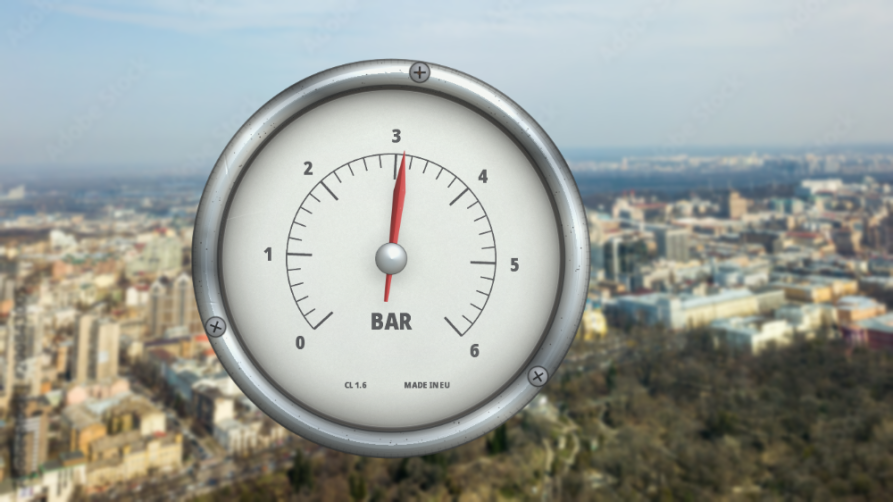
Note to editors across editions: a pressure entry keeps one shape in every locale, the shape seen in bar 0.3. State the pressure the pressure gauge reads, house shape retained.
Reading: bar 3.1
